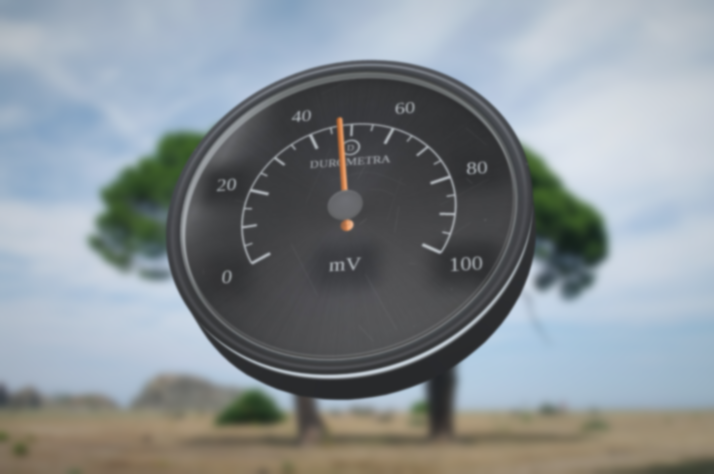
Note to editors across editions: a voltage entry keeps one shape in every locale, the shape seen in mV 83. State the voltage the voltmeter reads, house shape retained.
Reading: mV 47.5
